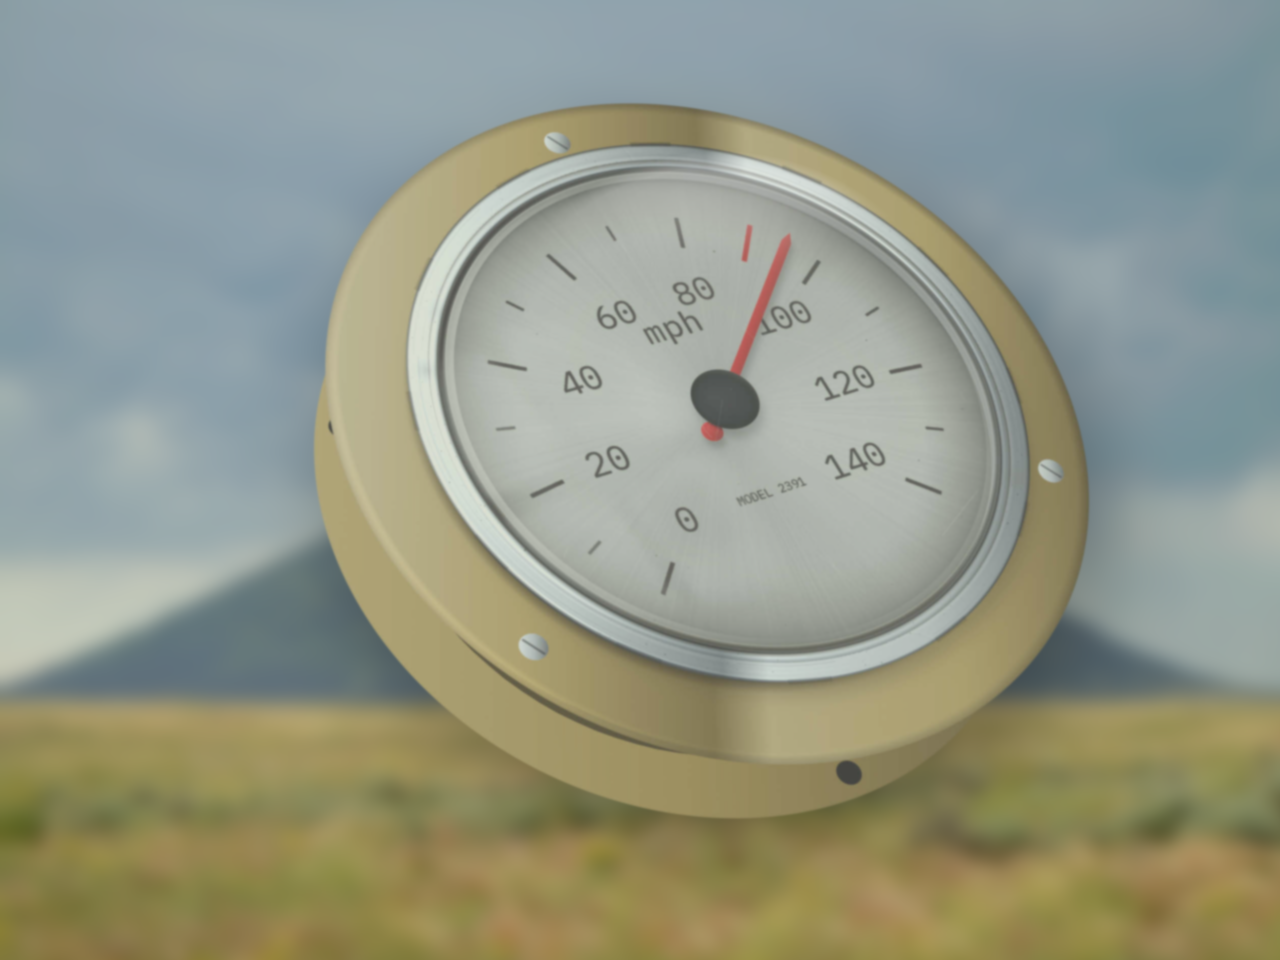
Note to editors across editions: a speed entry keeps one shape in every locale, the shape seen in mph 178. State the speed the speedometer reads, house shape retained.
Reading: mph 95
